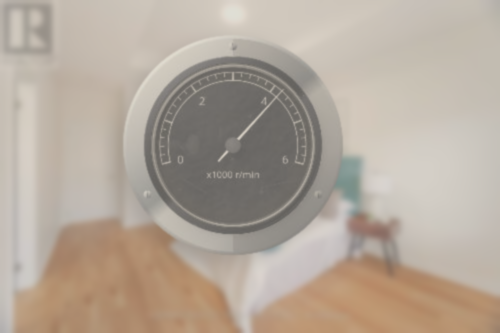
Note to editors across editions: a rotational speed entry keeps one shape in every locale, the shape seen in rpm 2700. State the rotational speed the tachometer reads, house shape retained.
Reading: rpm 4200
